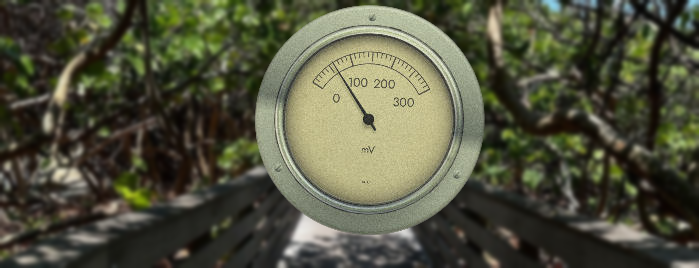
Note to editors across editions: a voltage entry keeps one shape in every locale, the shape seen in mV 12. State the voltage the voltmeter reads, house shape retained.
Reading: mV 60
